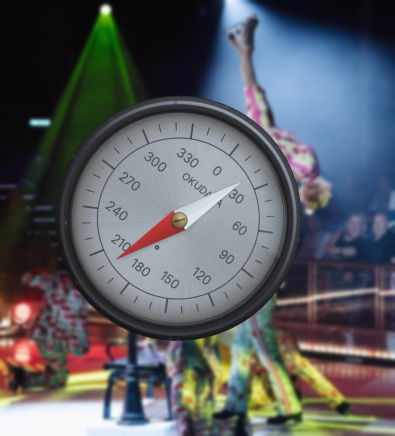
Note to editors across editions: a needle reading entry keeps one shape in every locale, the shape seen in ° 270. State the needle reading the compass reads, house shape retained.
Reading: ° 200
